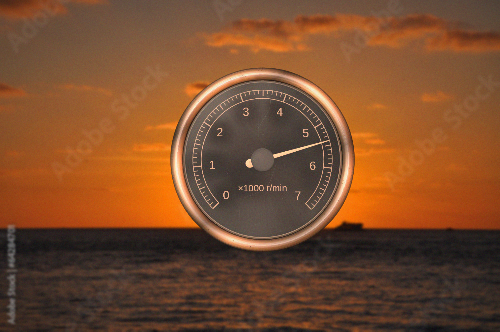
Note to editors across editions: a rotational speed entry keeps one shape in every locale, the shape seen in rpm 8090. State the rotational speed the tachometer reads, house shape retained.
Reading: rpm 5400
